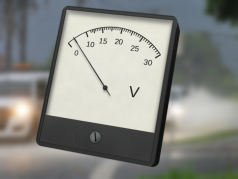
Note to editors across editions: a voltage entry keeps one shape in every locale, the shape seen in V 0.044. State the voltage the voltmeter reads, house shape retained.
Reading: V 5
